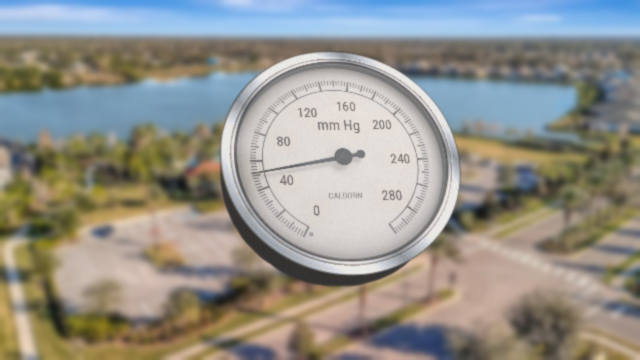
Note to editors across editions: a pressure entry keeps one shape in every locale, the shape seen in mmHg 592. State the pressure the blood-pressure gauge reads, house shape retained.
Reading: mmHg 50
